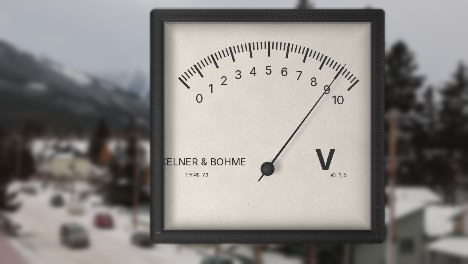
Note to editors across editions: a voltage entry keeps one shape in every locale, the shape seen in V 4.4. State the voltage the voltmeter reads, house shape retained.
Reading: V 9
